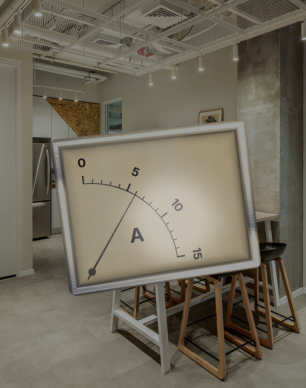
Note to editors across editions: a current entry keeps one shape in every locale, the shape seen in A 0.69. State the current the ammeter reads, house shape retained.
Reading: A 6
